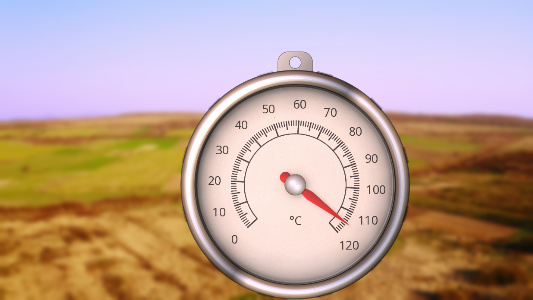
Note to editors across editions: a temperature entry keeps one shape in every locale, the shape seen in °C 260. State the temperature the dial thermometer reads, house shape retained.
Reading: °C 115
